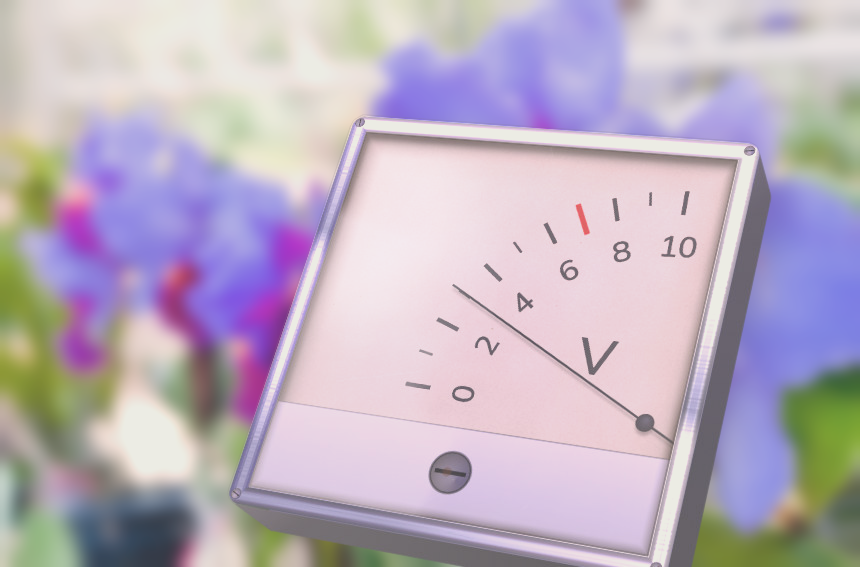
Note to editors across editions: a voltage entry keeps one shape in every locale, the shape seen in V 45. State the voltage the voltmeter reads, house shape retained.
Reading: V 3
